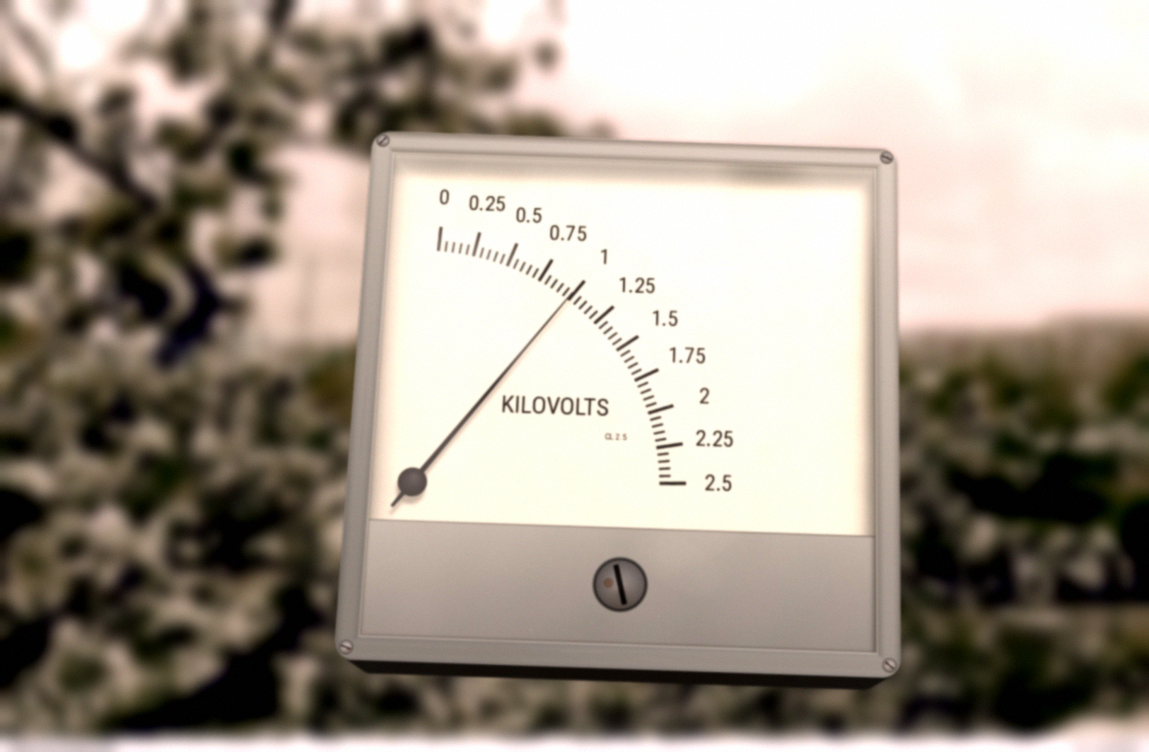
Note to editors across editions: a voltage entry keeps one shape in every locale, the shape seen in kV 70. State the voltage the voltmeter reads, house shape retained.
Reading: kV 1
